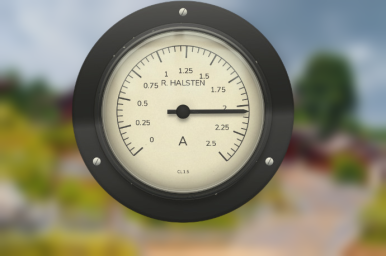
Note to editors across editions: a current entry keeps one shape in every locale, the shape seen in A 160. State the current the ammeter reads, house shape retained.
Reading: A 2.05
